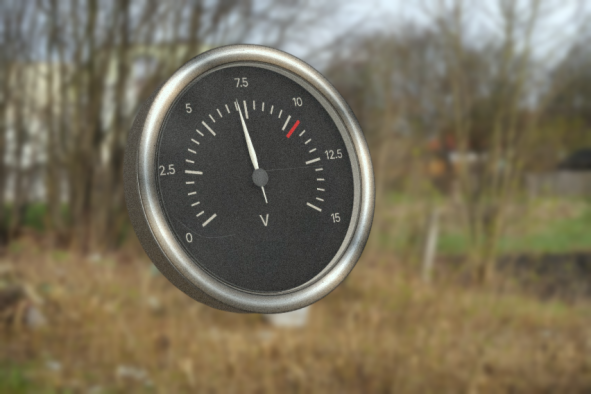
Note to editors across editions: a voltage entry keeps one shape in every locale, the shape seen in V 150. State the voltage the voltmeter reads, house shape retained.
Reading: V 7
